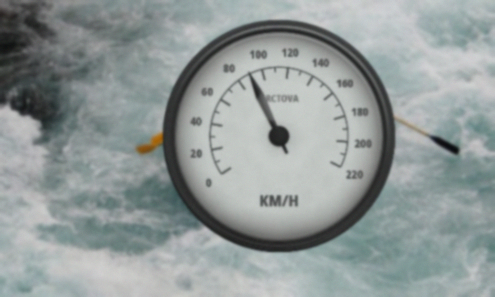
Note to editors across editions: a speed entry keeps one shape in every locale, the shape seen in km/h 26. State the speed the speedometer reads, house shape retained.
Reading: km/h 90
